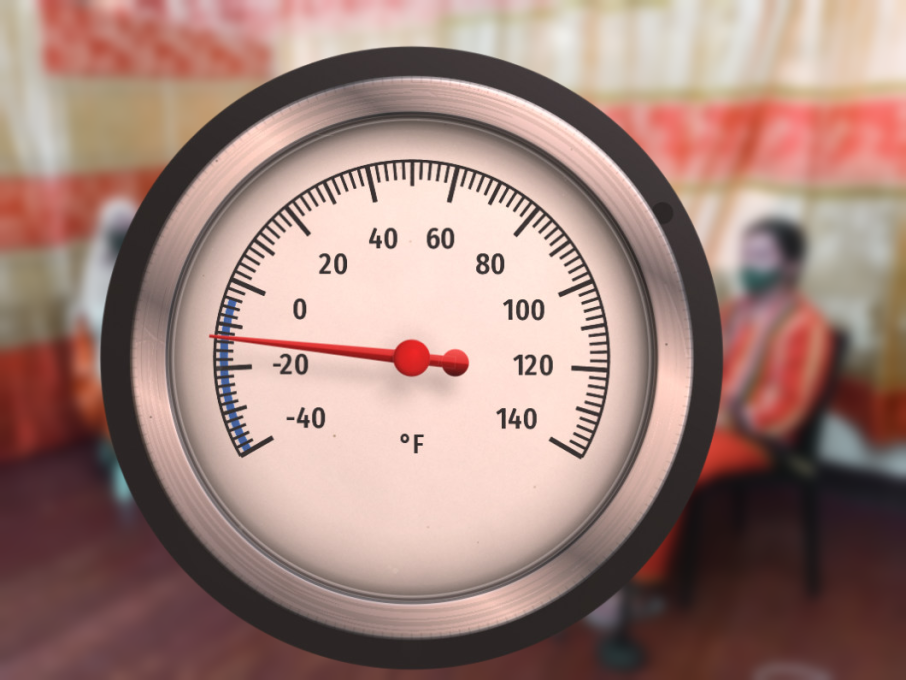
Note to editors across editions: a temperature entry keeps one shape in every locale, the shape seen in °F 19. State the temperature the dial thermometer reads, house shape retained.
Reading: °F -13
